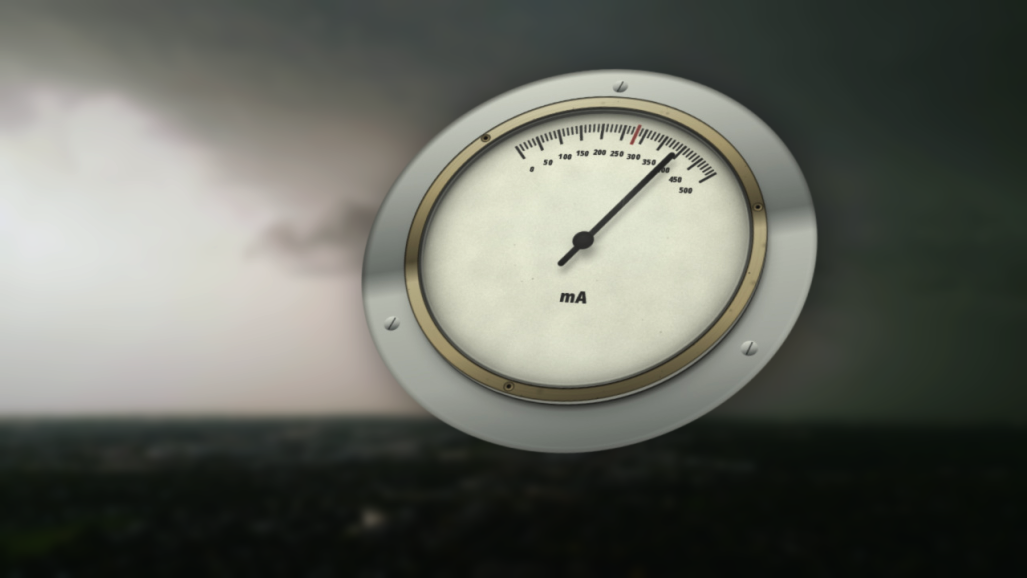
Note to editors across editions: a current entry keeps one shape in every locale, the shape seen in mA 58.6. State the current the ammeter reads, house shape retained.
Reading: mA 400
